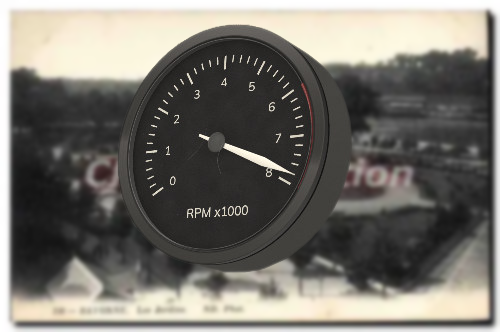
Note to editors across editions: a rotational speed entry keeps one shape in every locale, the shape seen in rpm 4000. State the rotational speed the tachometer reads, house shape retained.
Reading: rpm 7800
